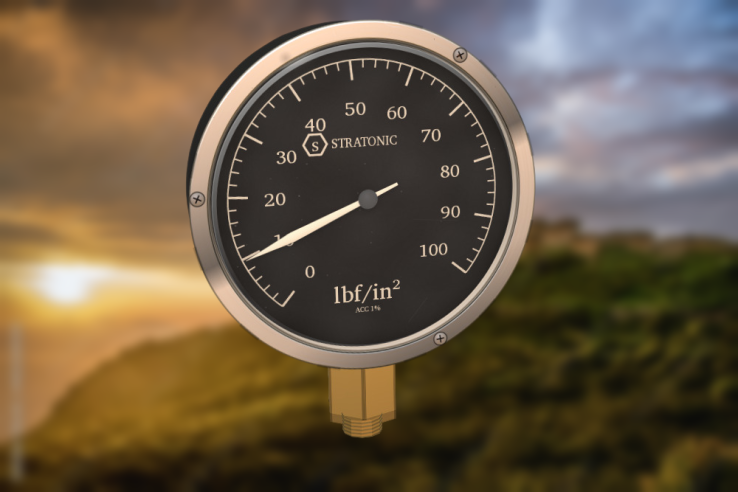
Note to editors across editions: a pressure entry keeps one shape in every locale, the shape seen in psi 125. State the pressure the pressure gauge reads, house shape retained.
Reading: psi 10
